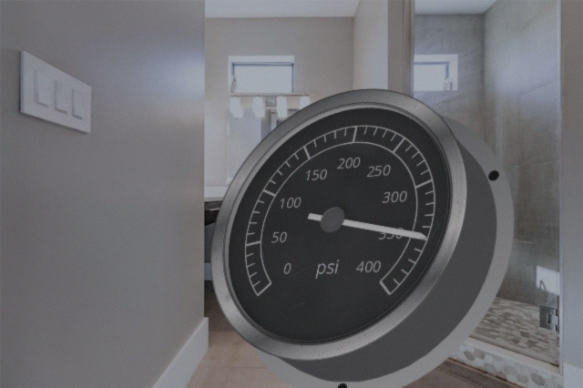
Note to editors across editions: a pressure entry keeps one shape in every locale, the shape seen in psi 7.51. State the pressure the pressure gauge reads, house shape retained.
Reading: psi 350
